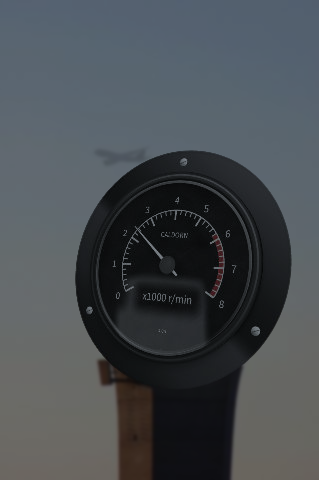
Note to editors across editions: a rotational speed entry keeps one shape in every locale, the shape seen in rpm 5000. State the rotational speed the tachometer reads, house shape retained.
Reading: rpm 2400
